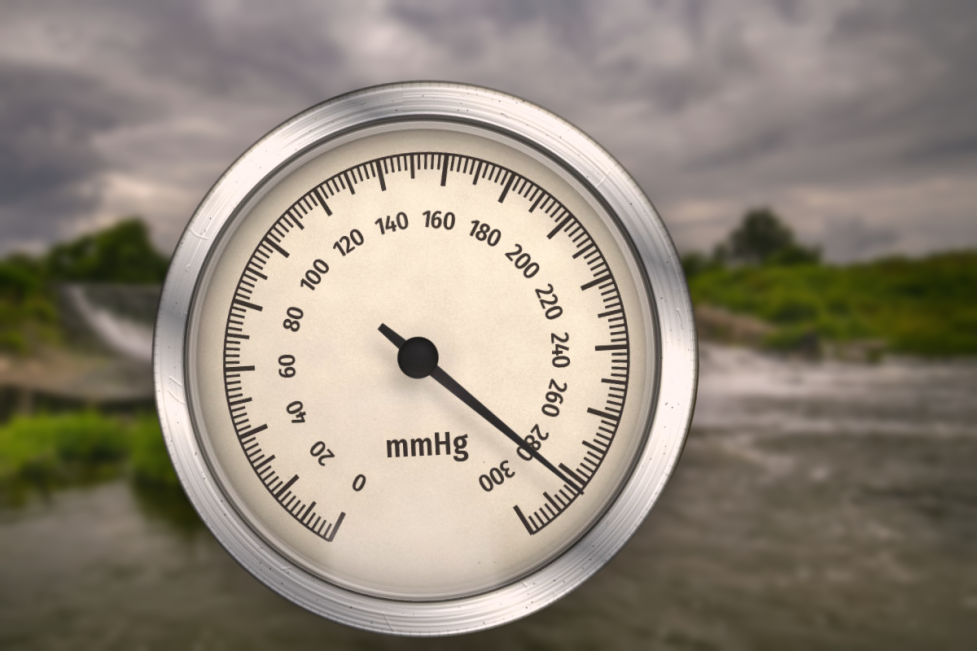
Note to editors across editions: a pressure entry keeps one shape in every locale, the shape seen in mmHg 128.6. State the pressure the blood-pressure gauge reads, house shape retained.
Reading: mmHg 282
